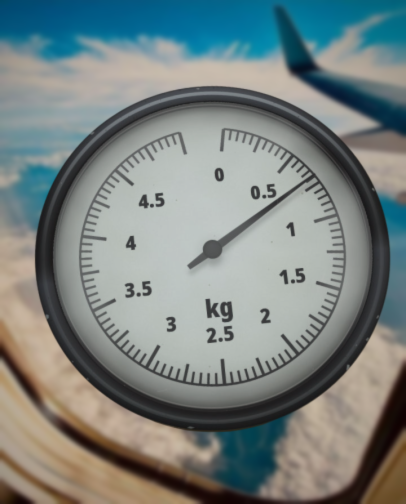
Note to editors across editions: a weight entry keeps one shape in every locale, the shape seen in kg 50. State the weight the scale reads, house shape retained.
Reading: kg 0.7
